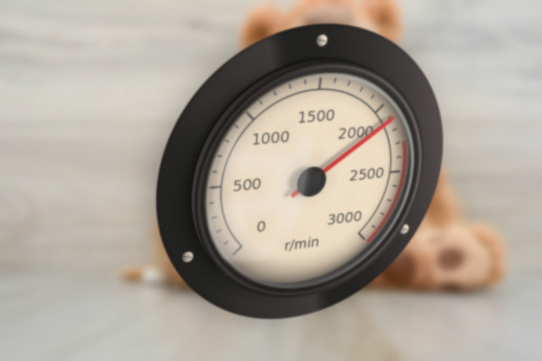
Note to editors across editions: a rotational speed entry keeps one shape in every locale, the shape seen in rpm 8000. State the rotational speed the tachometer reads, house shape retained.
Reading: rpm 2100
